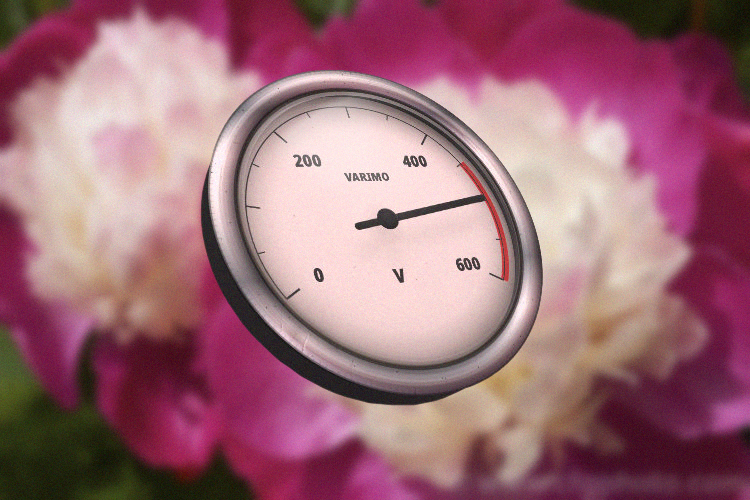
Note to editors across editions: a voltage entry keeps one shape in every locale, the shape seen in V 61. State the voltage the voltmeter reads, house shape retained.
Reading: V 500
